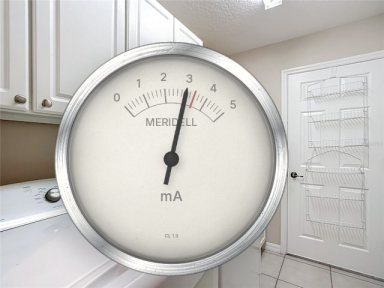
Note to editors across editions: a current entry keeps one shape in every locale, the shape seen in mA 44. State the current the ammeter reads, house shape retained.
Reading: mA 3
